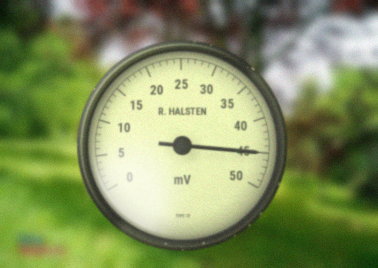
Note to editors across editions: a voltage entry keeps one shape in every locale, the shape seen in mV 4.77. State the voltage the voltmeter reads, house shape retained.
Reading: mV 45
